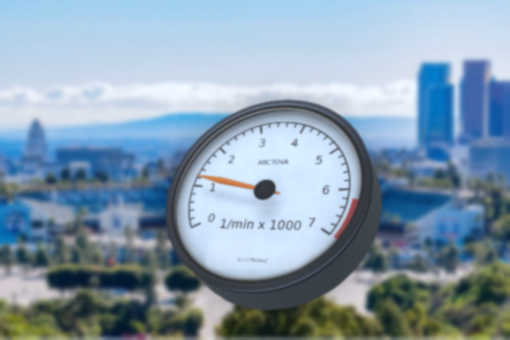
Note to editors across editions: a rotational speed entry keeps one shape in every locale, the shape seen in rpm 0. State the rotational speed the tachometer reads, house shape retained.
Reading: rpm 1200
